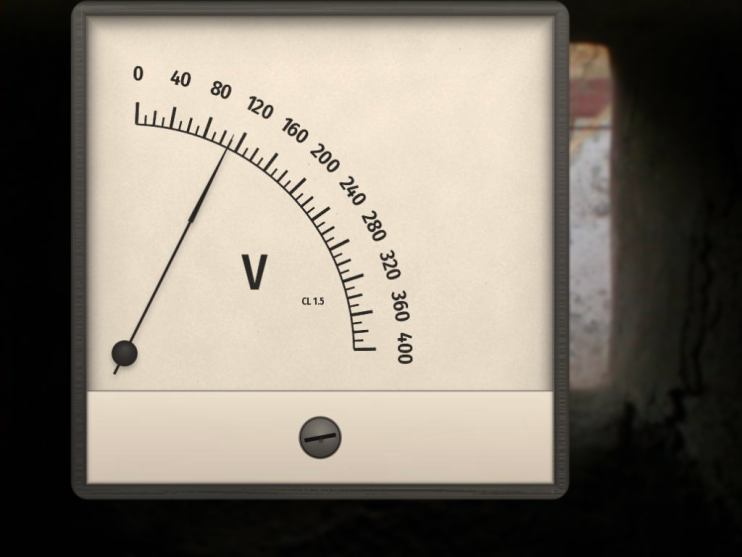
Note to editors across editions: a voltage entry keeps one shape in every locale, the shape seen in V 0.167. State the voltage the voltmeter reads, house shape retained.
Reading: V 110
